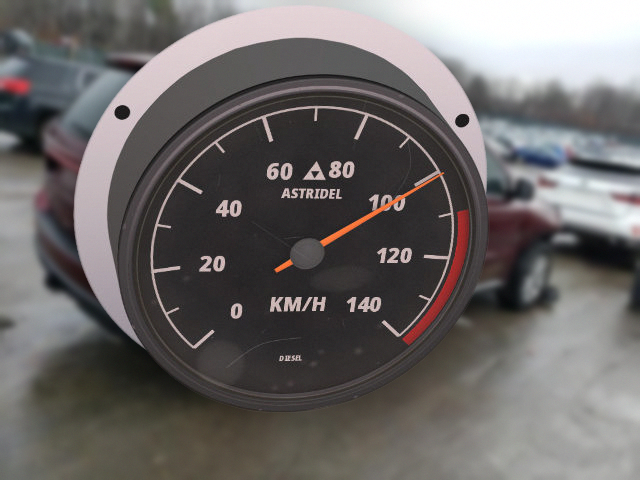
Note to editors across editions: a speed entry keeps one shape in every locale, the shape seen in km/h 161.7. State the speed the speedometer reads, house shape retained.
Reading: km/h 100
